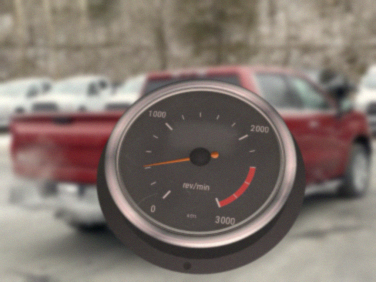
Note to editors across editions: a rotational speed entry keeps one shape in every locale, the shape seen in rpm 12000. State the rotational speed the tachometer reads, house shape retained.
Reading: rpm 400
